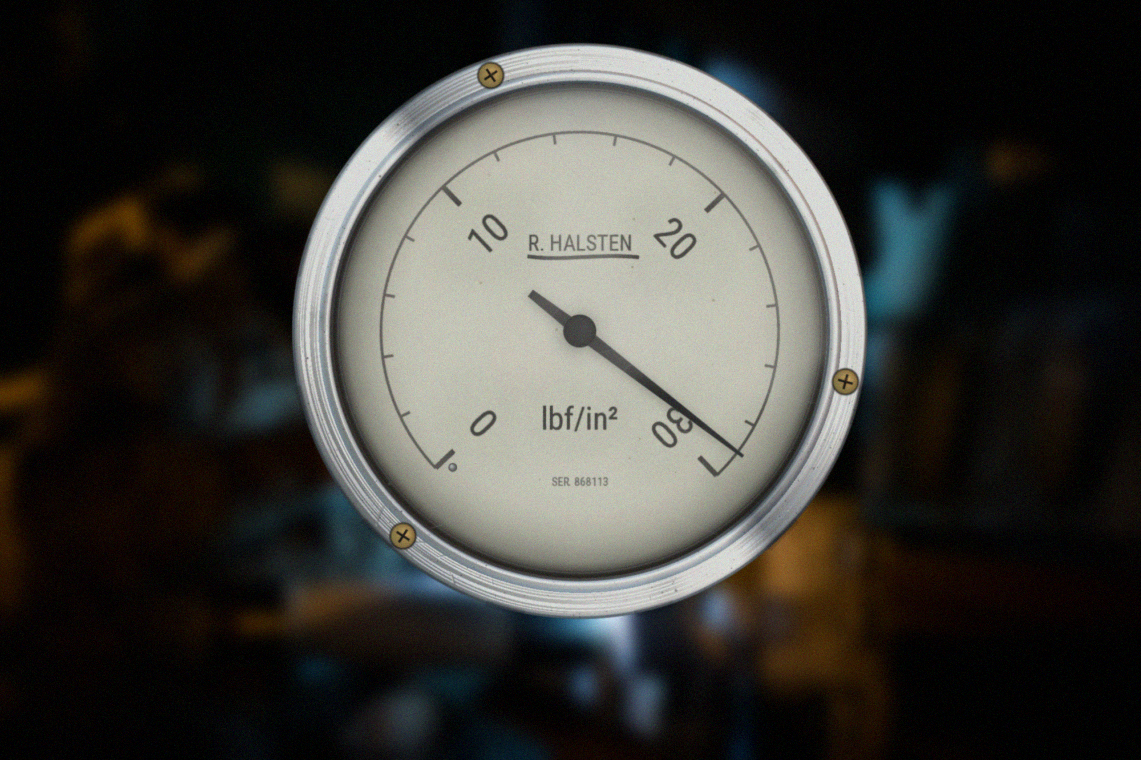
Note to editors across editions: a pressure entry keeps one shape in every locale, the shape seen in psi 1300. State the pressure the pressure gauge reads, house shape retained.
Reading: psi 29
